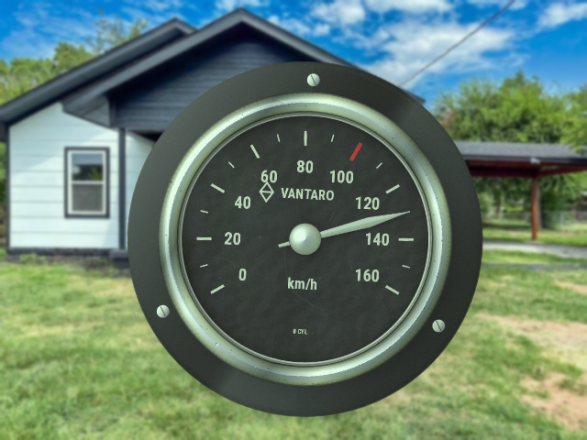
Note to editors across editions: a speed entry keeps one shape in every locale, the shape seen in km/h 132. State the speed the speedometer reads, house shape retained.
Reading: km/h 130
